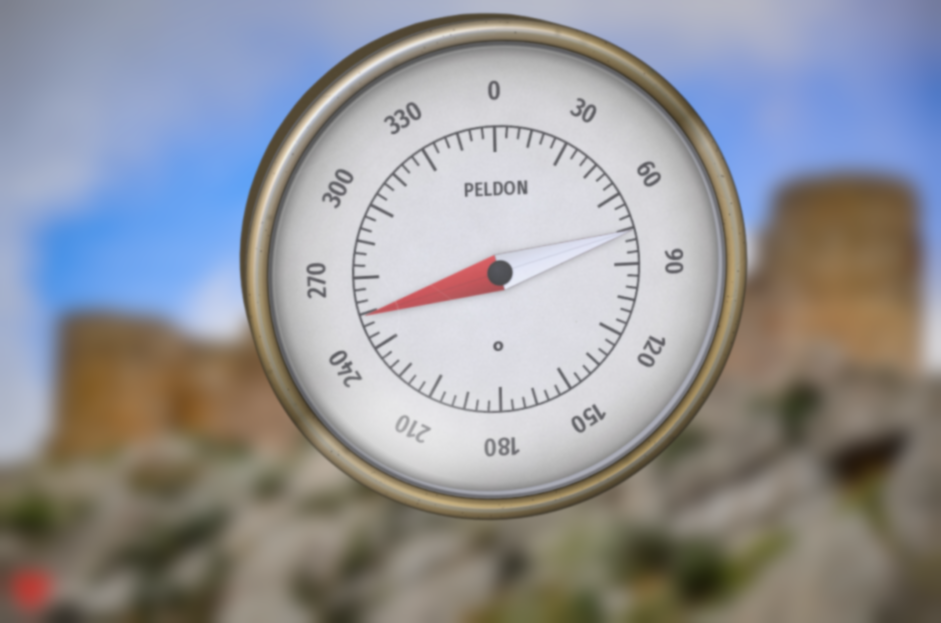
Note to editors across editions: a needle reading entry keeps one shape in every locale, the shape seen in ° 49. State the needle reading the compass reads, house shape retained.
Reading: ° 255
